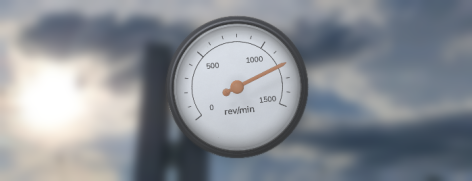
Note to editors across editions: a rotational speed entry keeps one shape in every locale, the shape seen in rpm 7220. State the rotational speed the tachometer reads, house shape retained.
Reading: rpm 1200
